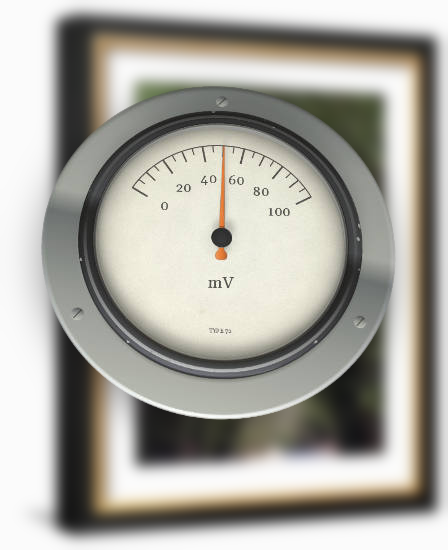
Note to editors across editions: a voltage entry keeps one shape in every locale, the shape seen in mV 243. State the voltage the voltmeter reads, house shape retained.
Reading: mV 50
